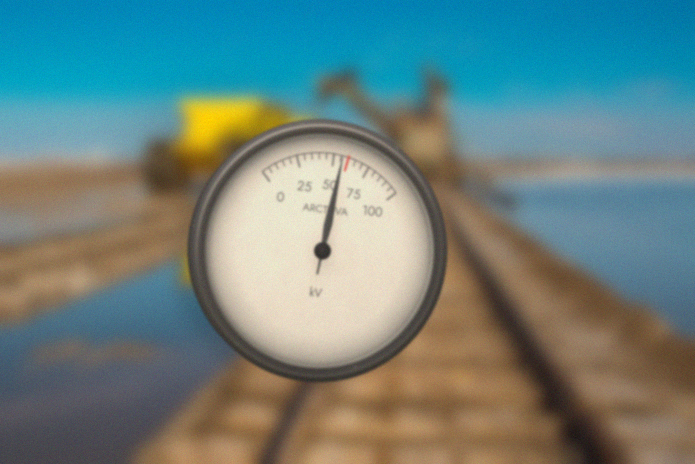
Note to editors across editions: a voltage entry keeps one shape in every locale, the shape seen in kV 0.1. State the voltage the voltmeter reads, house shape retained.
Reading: kV 55
